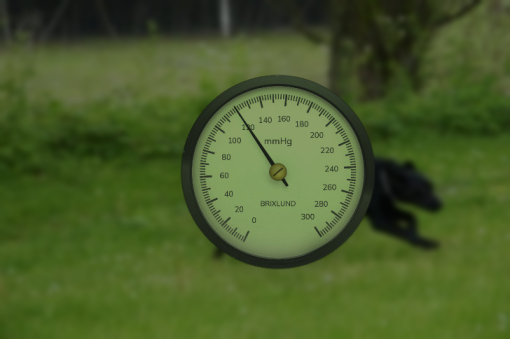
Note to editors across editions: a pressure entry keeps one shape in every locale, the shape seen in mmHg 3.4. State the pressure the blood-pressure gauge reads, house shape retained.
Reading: mmHg 120
